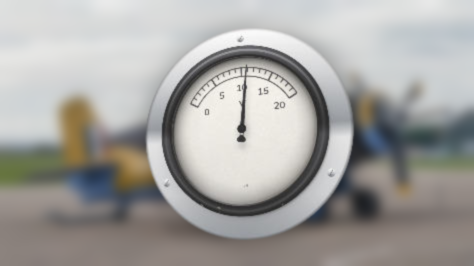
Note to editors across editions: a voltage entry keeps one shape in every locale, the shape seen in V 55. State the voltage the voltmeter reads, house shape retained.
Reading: V 11
